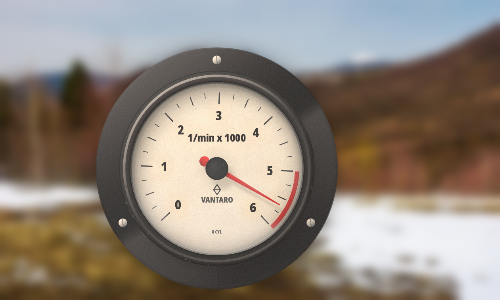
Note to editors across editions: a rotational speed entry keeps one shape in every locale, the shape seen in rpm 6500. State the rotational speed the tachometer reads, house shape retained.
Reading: rpm 5625
